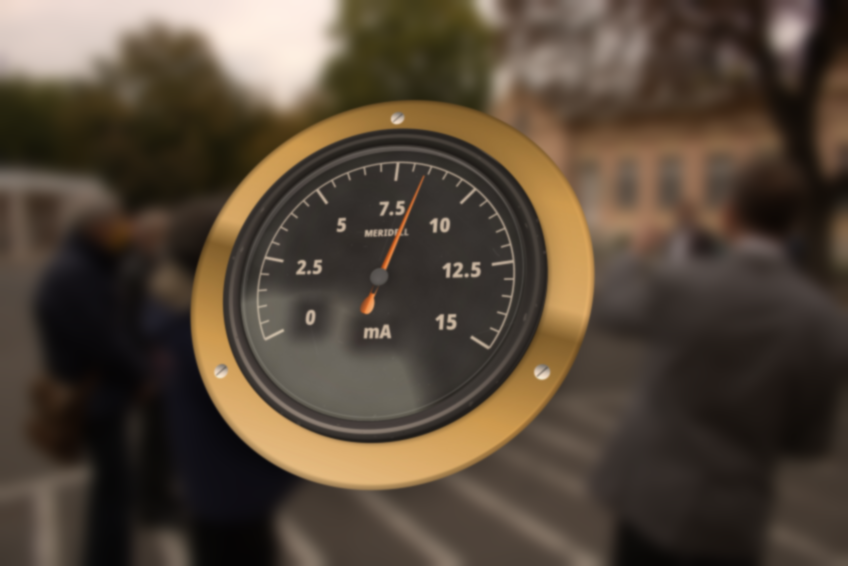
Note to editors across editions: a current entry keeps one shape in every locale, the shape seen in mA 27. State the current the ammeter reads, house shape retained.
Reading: mA 8.5
